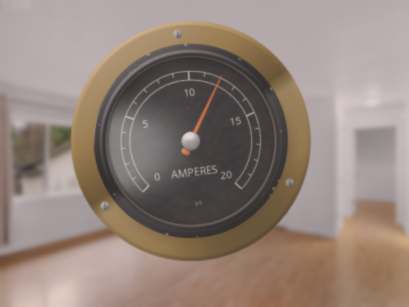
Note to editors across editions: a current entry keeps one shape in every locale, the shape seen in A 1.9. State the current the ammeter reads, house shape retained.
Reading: A 12
